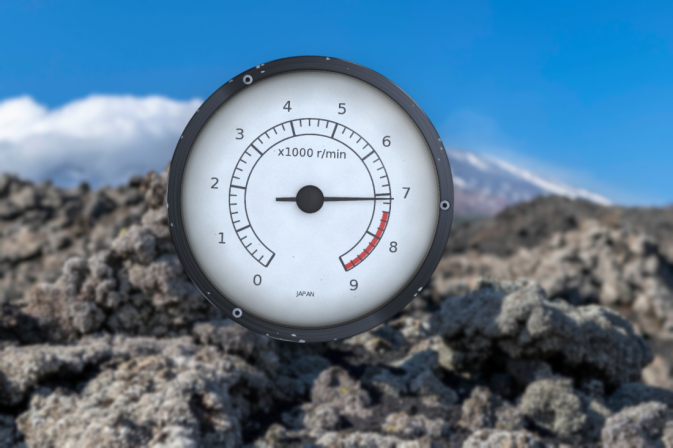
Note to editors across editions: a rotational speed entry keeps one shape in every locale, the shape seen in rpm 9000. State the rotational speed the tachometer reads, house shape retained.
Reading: rpm 7100
